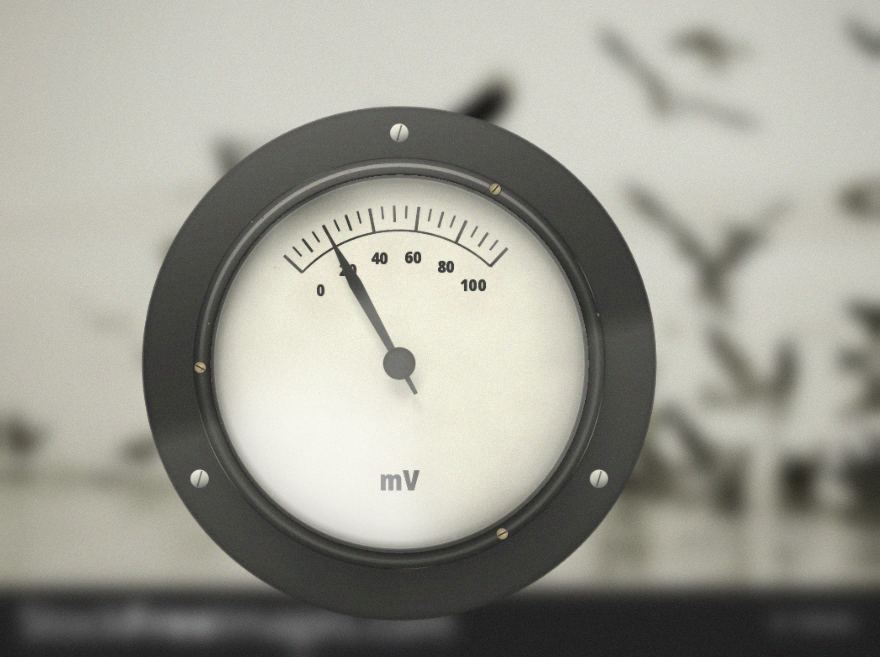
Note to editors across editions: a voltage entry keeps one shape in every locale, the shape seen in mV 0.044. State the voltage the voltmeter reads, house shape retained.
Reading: mV 20
